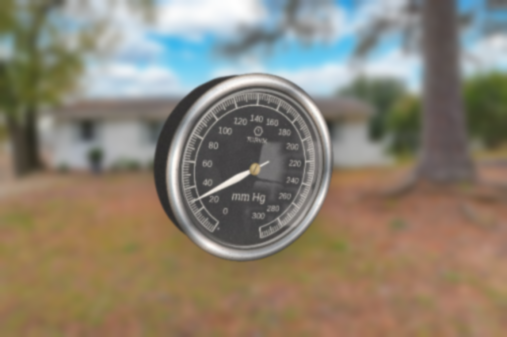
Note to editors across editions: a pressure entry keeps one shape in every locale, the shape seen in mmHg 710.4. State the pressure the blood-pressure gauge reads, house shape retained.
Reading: mmHg 30
